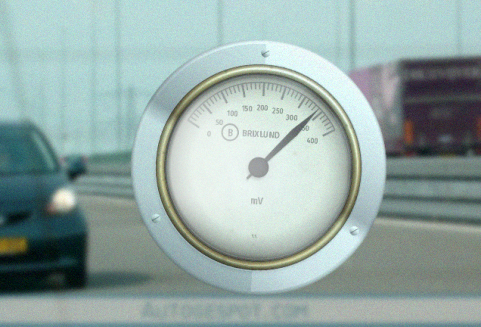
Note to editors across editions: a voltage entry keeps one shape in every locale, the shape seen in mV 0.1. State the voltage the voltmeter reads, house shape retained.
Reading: mV 340
